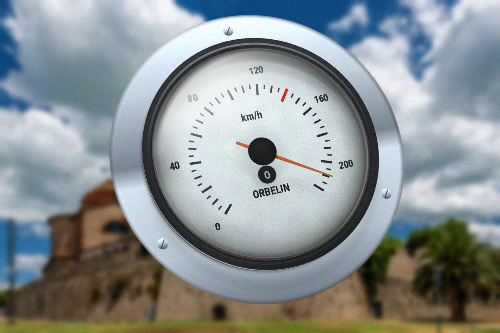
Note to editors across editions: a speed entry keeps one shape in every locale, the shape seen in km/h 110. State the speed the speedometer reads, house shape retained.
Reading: km/h 210
